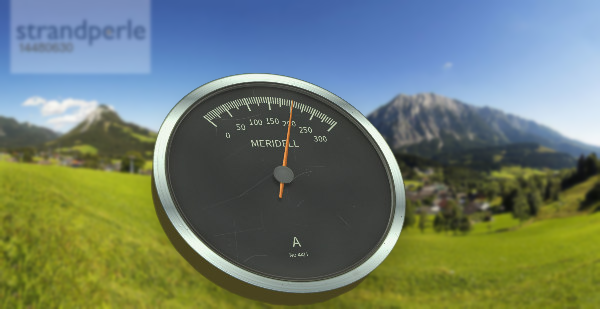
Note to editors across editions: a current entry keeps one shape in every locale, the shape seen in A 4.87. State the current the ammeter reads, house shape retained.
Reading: A 200
